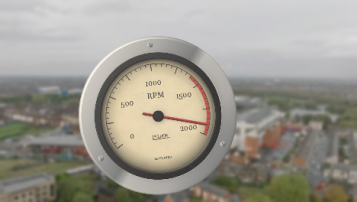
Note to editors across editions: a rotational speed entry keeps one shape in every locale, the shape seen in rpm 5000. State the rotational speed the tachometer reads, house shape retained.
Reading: rpm 1900
